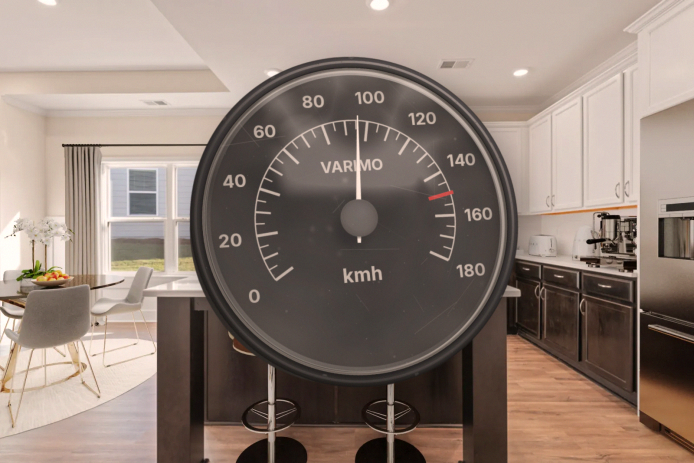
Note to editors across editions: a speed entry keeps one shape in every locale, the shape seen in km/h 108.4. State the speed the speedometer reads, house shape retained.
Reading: km/h 95
